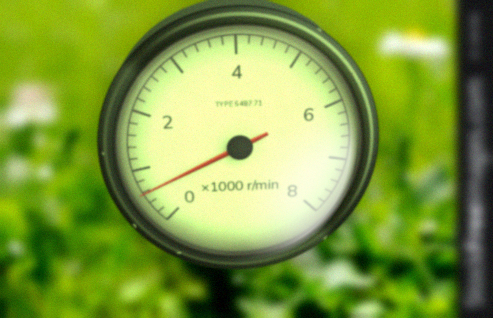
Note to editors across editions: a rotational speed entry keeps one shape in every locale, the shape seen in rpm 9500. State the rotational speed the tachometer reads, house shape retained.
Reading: rpm 600
